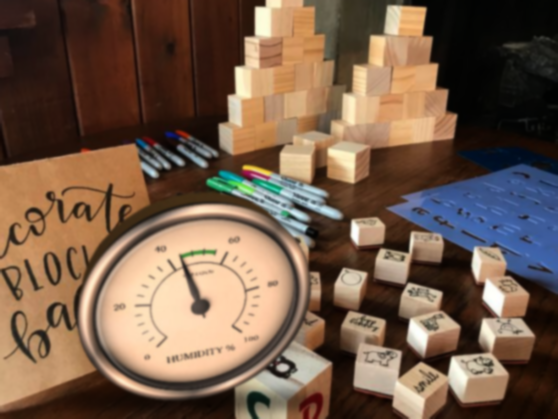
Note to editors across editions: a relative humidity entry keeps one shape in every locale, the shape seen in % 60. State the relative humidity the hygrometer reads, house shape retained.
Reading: % 44
